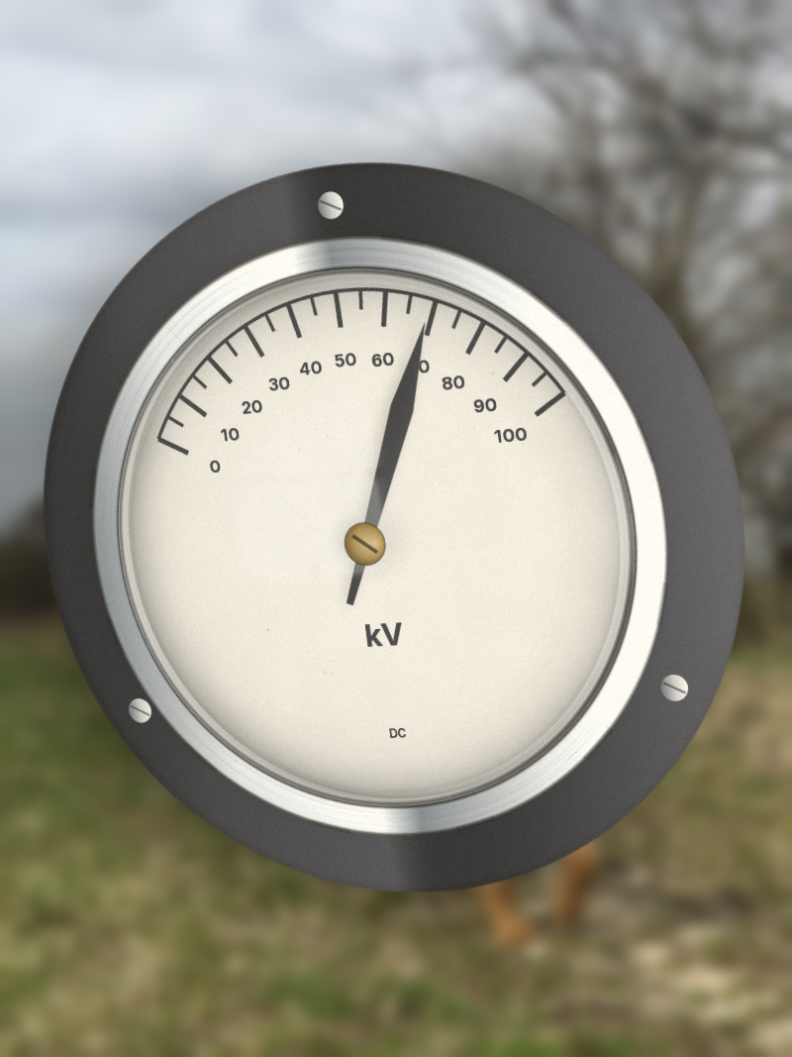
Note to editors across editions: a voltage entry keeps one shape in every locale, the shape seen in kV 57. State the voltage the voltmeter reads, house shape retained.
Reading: kV 70
